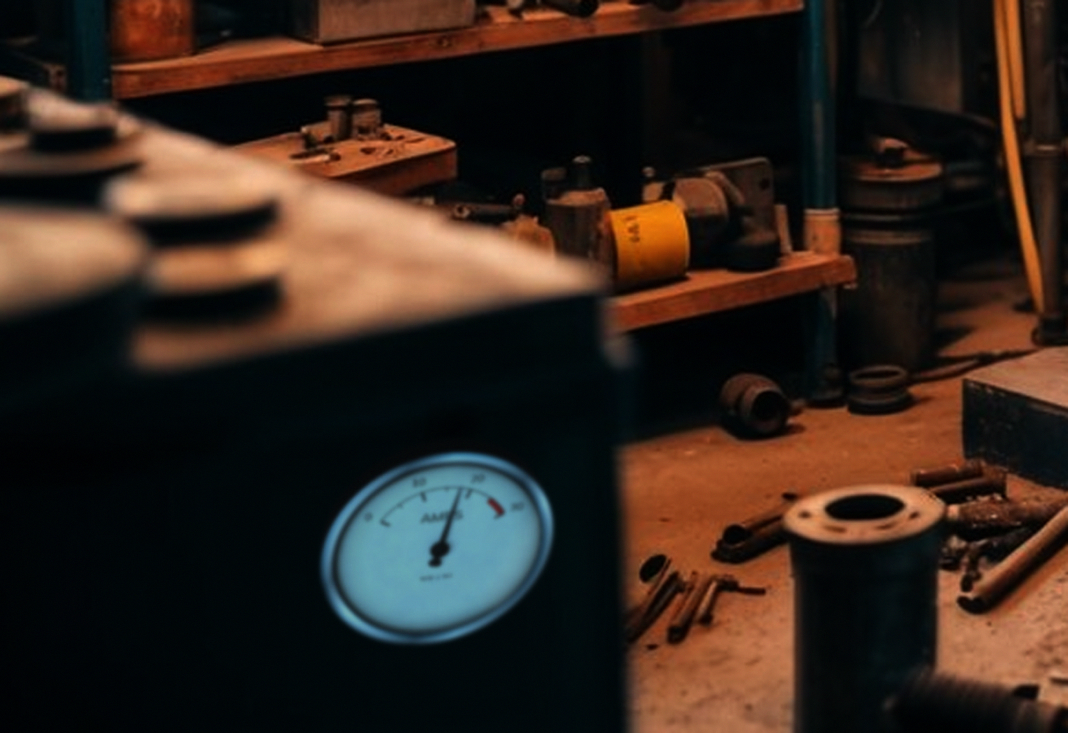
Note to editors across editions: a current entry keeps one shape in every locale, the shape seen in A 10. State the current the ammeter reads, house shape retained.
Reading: A 17.5
